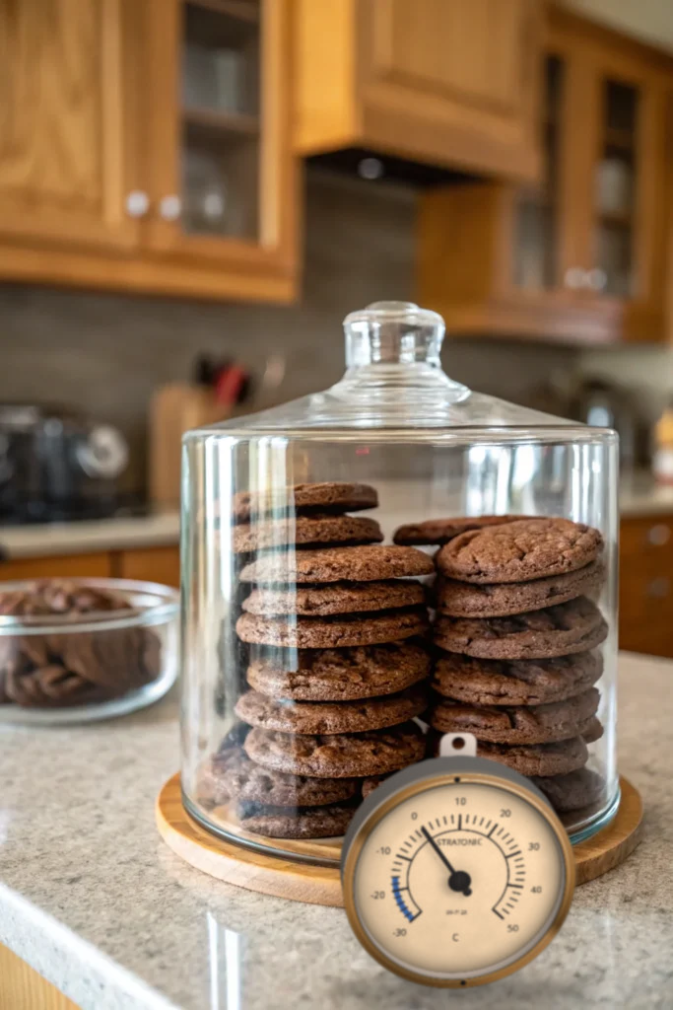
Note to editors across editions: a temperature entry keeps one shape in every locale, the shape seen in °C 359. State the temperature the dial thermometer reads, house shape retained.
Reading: °C 0
